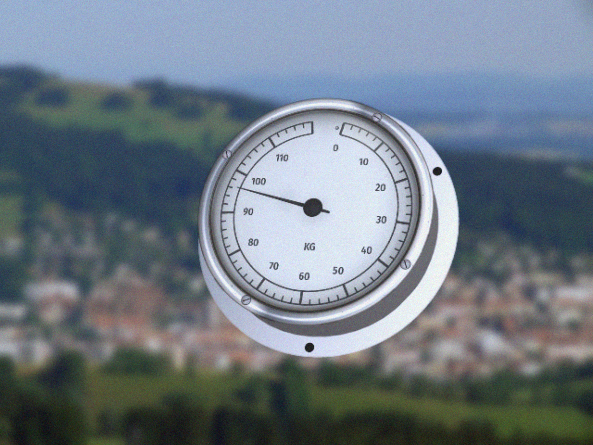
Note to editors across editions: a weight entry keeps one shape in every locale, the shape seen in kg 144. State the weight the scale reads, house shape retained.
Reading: kg 96
